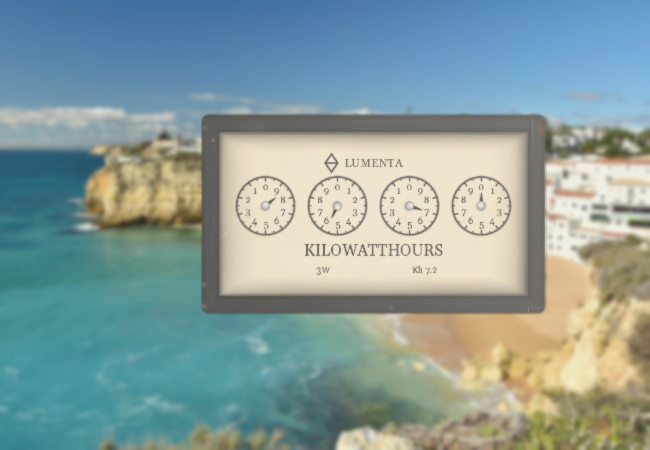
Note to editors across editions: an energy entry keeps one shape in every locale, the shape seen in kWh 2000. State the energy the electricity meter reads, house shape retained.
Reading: kWh 8570
